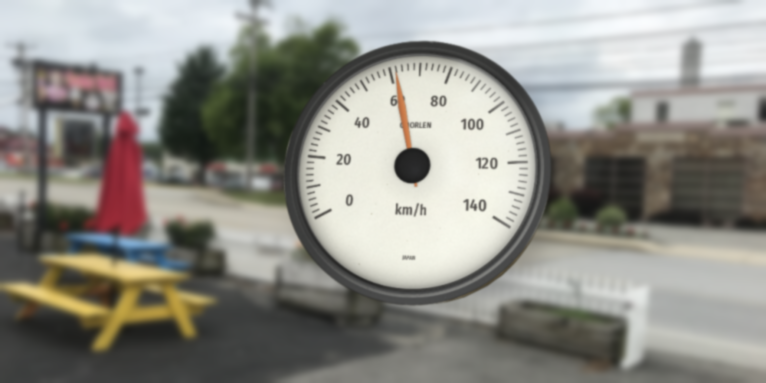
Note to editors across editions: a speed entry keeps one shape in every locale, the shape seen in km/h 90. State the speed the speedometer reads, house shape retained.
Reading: km/h 62
